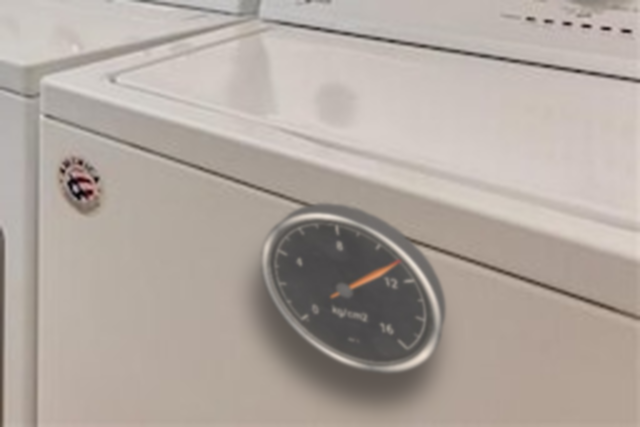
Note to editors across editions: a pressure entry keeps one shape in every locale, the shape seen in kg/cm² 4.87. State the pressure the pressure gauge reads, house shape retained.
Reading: kg/cm² 11
